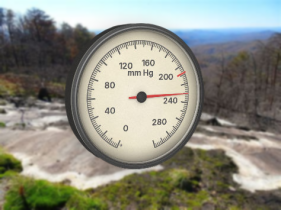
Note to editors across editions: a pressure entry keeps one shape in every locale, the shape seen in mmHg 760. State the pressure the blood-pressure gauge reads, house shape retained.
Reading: mmHg 230
